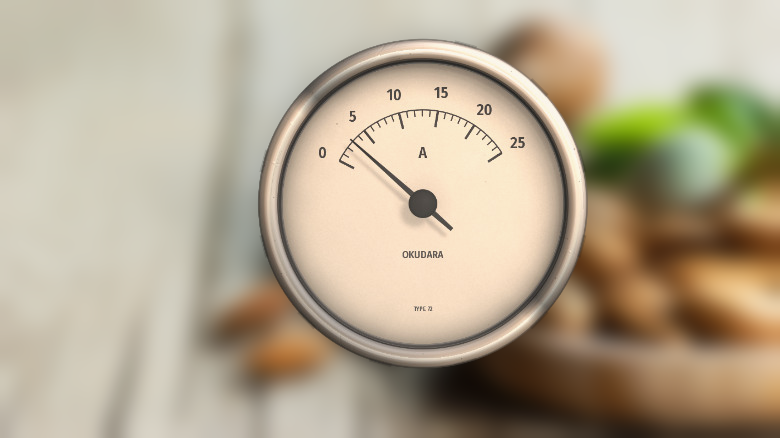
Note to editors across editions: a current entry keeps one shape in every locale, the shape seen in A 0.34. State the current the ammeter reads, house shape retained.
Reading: A 3
